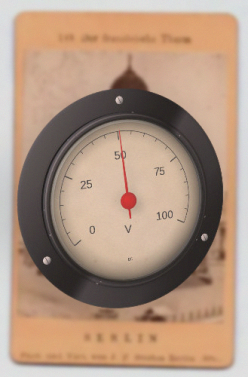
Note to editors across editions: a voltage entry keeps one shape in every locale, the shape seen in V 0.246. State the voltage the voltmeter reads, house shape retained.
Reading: V 50
